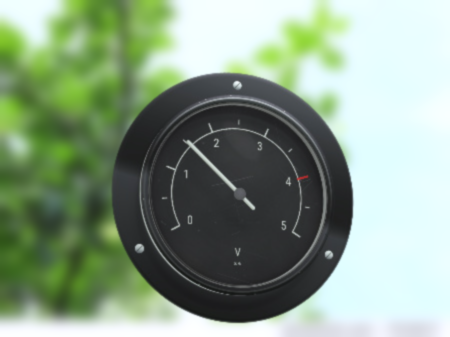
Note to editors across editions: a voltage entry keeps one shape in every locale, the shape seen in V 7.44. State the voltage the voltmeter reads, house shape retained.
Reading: V 1.5
